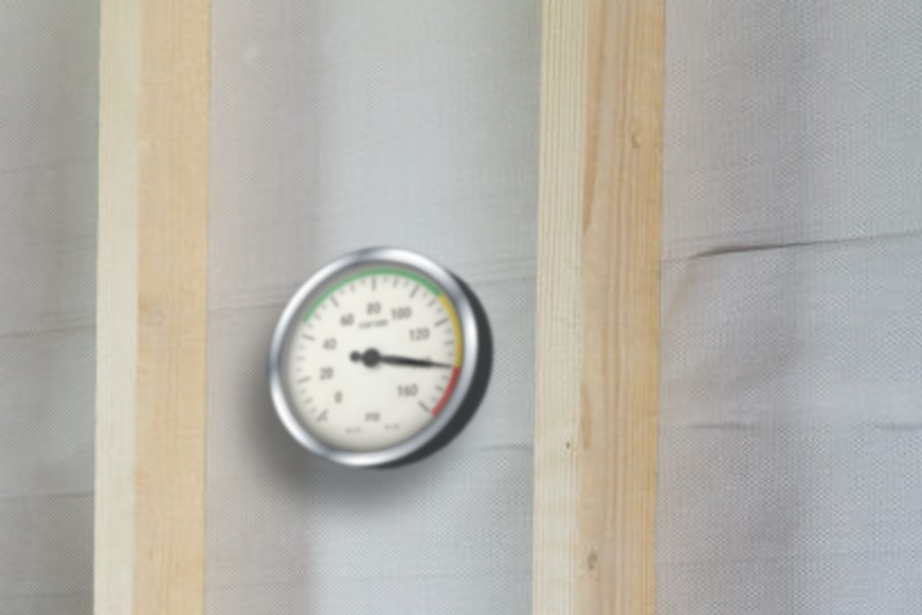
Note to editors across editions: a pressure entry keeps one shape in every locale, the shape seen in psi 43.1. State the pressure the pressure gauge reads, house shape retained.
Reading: psi 140
